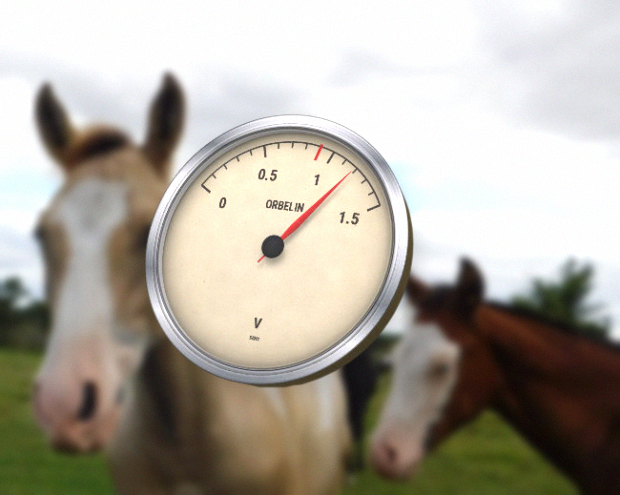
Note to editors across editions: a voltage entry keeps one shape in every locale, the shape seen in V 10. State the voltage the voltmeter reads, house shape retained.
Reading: V 1.2
